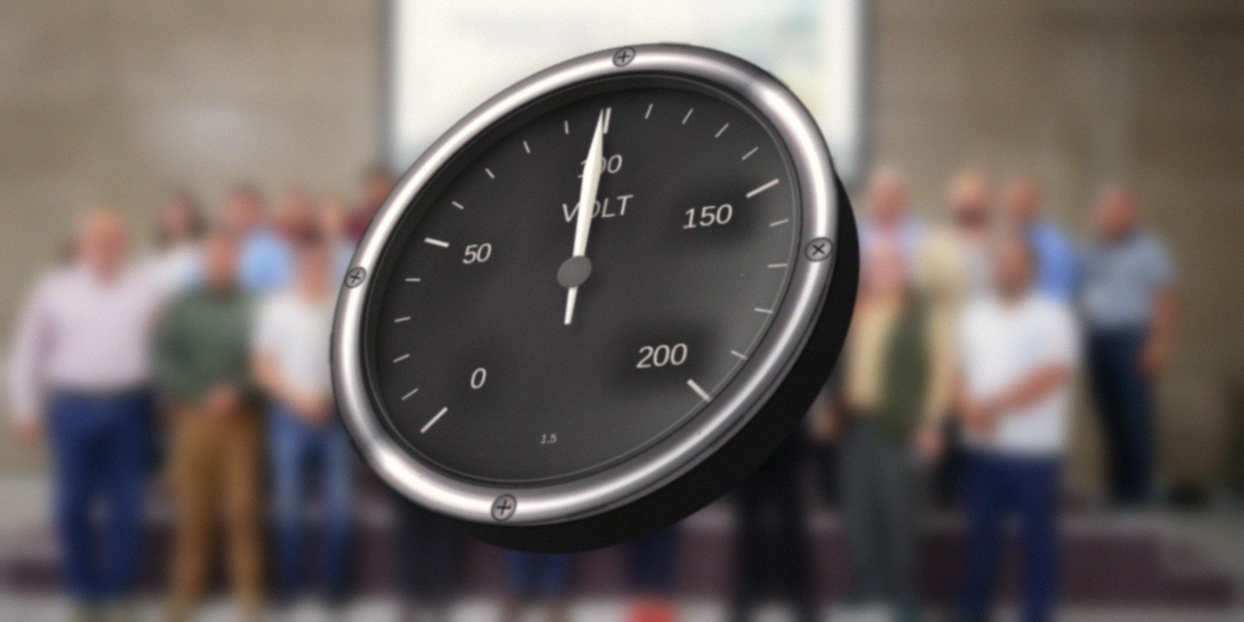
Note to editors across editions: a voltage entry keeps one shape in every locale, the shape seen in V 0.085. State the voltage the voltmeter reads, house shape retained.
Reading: V 100
